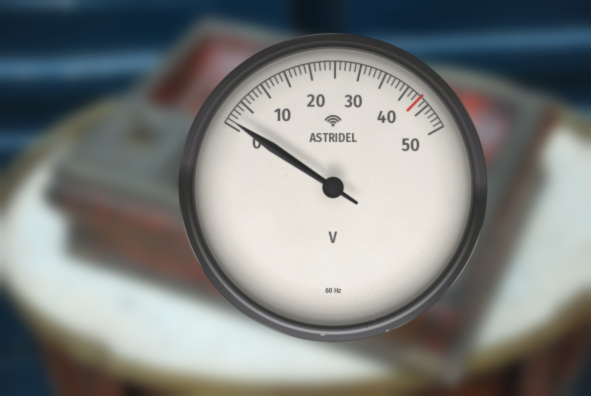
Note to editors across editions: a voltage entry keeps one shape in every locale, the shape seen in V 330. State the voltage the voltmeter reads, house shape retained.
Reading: V 1
